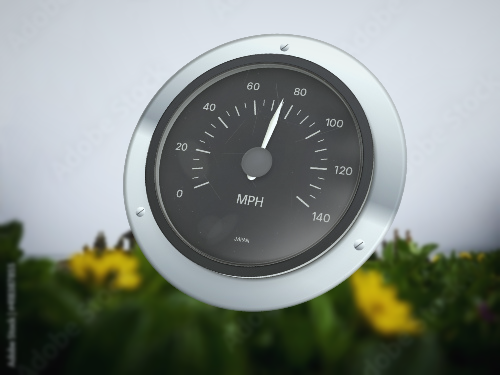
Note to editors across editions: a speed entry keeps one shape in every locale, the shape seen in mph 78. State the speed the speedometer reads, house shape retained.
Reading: mph 75
